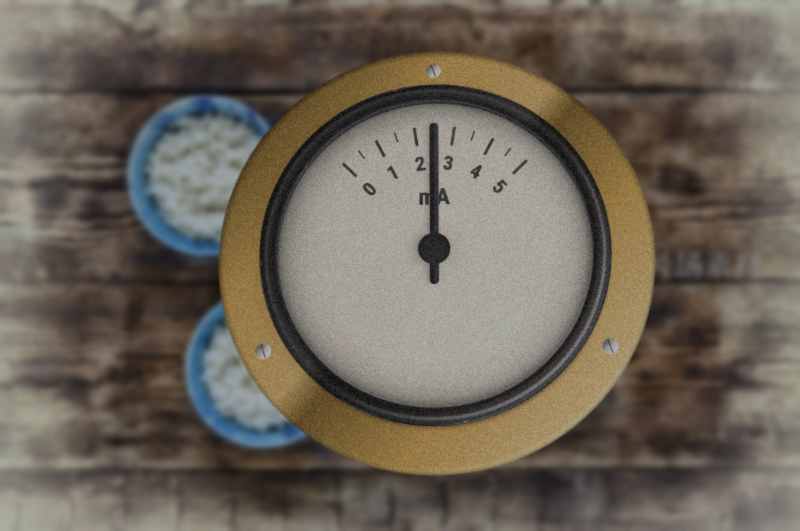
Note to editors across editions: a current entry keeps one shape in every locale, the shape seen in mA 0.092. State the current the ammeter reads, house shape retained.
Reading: mA 2.5
